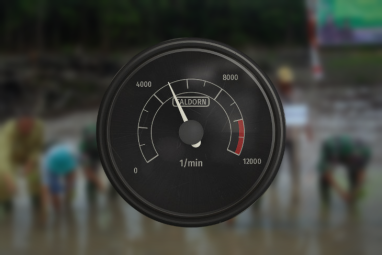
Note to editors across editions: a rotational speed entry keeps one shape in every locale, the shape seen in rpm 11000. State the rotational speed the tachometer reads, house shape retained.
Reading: rpm 5000
